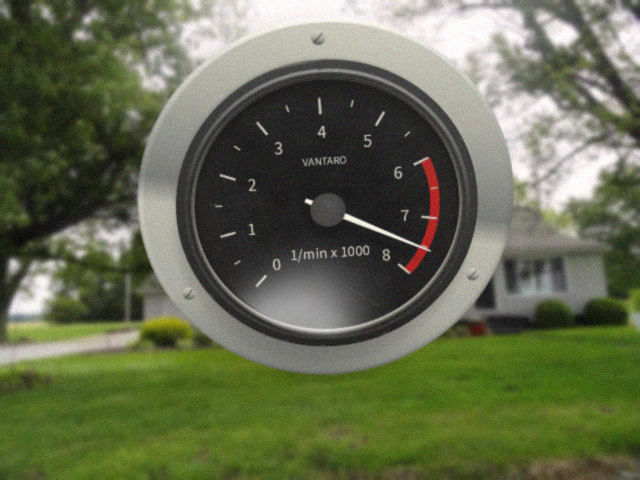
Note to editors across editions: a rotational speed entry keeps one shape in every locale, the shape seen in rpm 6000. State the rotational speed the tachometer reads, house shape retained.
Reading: rpm 7500
